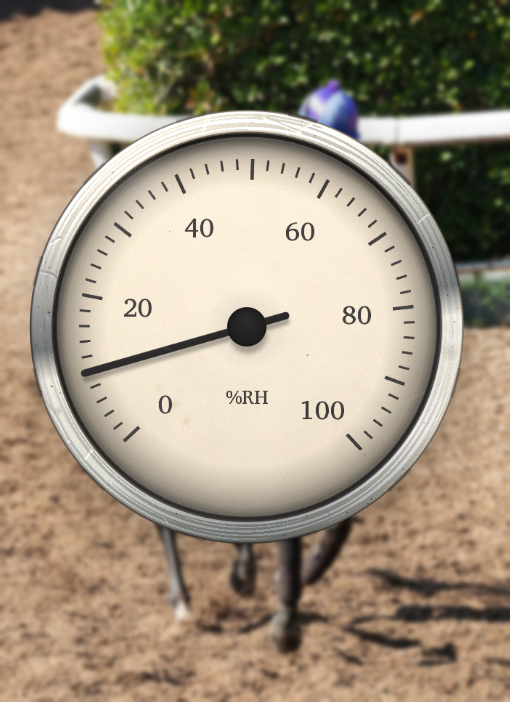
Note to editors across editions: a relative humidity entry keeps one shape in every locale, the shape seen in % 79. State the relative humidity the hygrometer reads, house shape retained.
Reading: % 10
